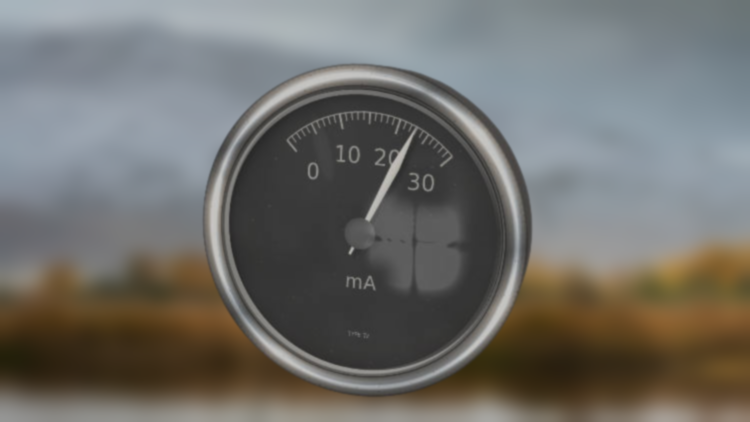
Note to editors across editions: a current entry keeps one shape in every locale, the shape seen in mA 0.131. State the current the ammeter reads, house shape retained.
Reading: mA 23
